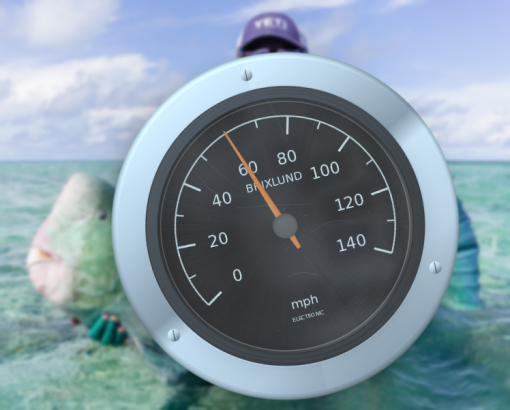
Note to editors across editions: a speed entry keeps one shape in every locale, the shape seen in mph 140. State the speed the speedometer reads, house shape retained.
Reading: mph 60
